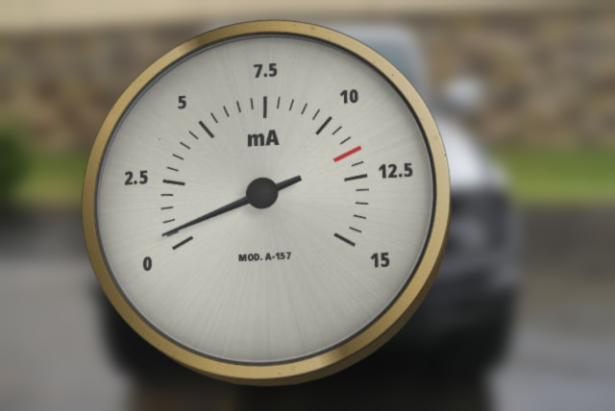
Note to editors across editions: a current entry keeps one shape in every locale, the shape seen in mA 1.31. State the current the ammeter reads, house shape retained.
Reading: mA 0.5
